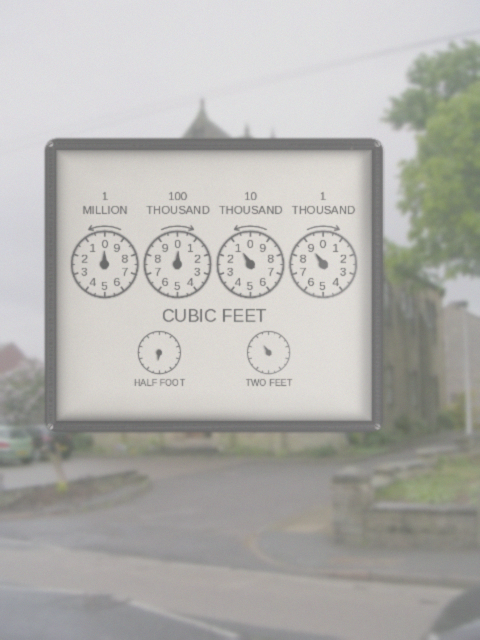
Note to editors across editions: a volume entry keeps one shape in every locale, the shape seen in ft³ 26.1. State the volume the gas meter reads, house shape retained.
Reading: ft³ 900
